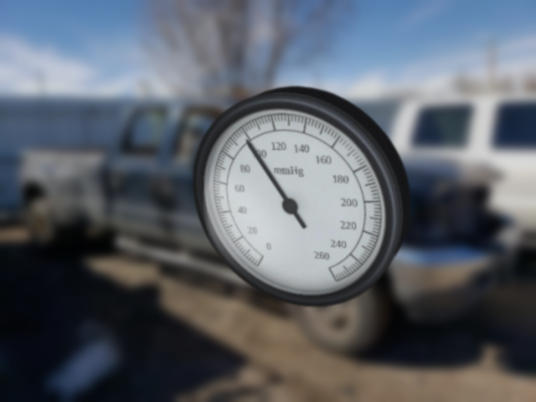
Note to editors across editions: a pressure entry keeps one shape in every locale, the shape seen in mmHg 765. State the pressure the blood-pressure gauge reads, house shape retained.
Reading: mmHg 100
